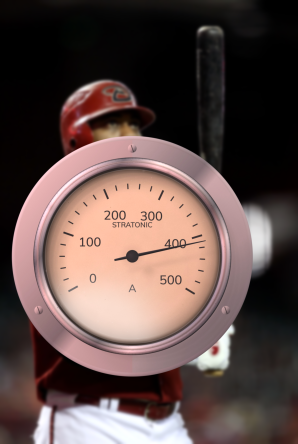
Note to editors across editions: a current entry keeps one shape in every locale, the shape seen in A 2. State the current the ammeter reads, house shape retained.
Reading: A 410
